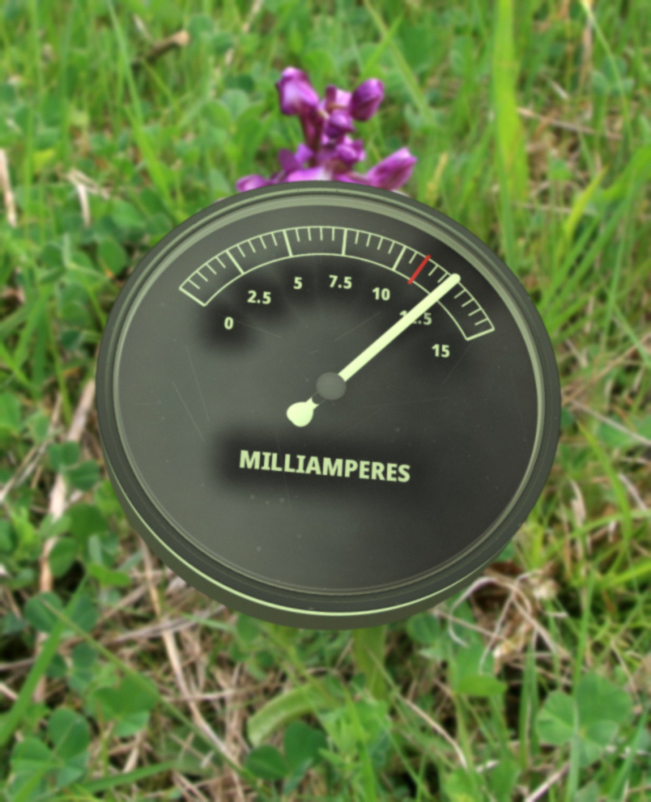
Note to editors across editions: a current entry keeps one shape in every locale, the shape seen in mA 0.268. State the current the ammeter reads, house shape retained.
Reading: mA 12.5
